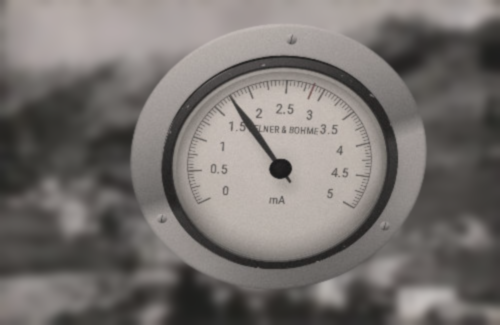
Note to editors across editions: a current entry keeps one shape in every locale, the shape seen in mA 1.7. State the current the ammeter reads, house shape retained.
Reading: mA 1.75
